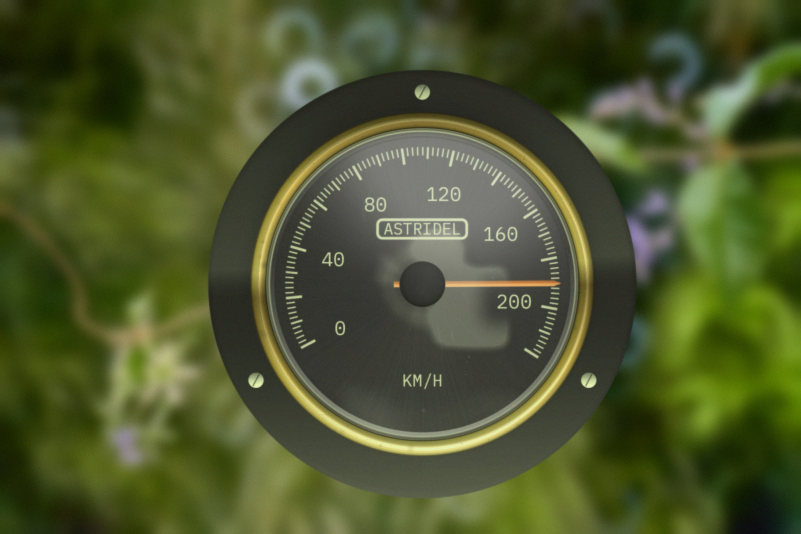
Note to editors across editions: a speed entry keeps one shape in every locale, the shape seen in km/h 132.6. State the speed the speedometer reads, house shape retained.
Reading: km/h 190
